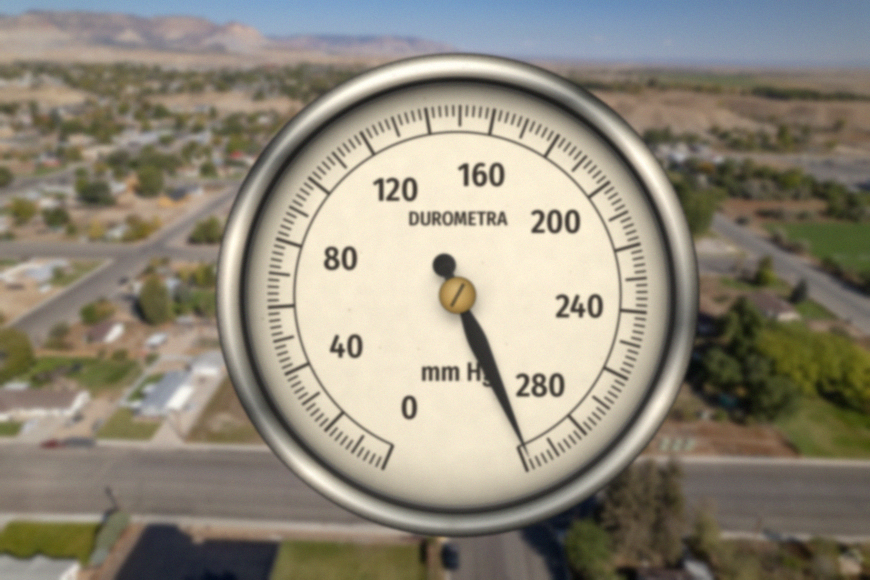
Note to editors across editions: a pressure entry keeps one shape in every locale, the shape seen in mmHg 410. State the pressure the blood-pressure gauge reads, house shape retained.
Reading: mmHg 298
